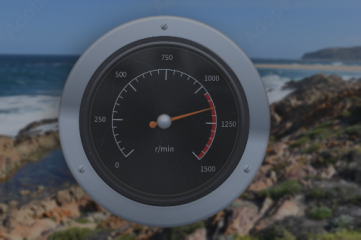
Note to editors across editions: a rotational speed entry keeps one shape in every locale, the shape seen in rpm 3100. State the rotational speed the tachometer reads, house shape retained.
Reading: rpm 1150
